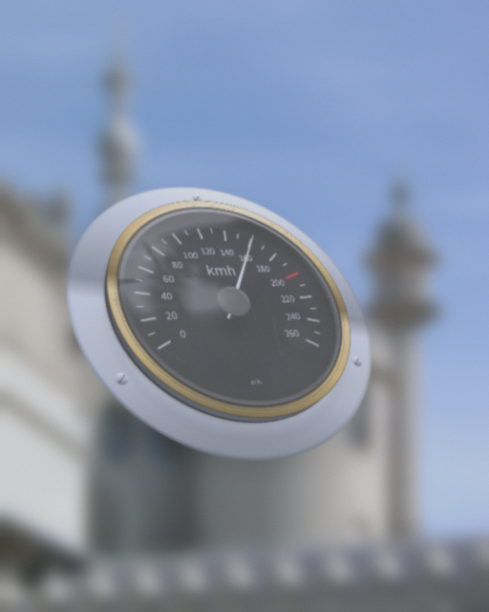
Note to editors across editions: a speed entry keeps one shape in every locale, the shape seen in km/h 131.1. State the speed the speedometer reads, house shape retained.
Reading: km/h 160
